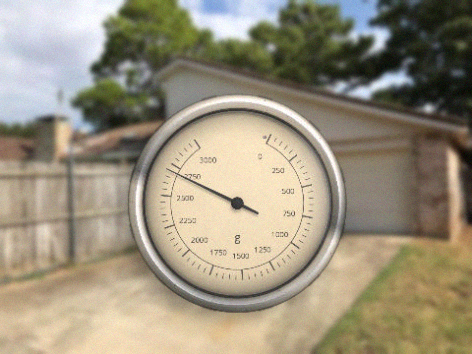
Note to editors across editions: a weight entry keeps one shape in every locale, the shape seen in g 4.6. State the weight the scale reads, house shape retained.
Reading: g 2700
